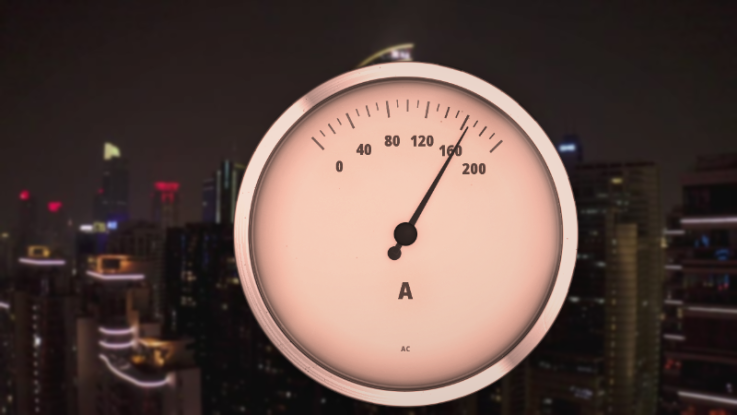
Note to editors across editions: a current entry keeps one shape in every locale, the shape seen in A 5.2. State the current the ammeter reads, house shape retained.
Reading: A 165
